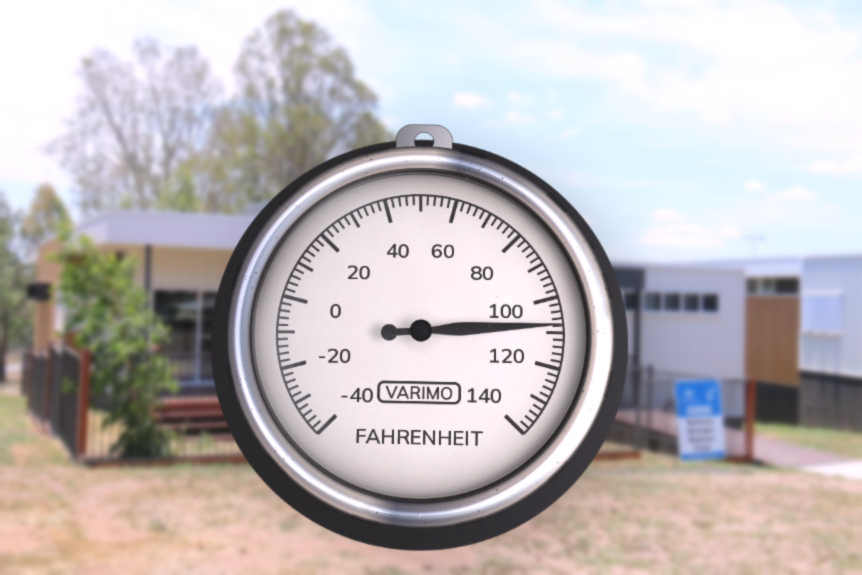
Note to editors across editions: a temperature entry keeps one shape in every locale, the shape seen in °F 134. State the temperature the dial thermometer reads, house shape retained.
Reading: °F 108
